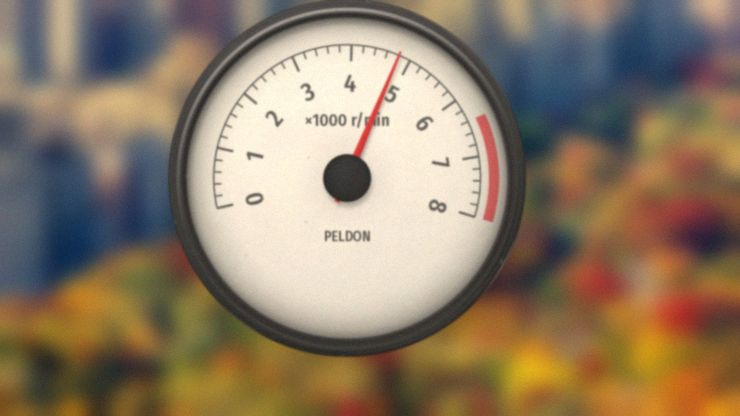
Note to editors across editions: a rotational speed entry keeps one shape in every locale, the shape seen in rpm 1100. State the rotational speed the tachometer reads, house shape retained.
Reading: rpm 4800
